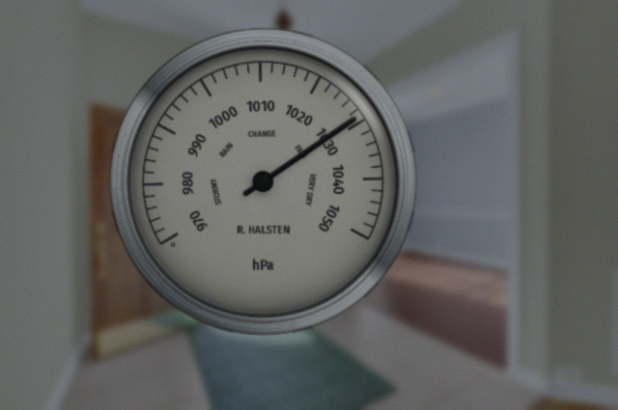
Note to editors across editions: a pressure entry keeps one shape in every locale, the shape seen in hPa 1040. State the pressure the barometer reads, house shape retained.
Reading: hPa 1029
